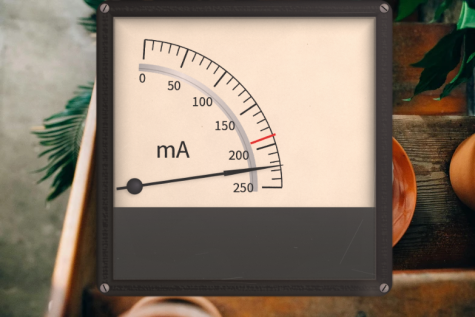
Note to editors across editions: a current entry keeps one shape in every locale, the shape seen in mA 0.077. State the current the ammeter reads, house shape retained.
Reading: mA 225
